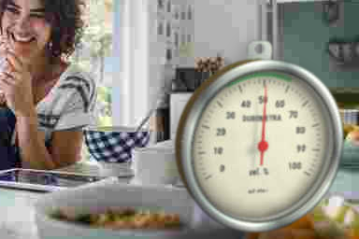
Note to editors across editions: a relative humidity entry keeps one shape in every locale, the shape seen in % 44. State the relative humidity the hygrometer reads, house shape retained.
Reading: % 50
